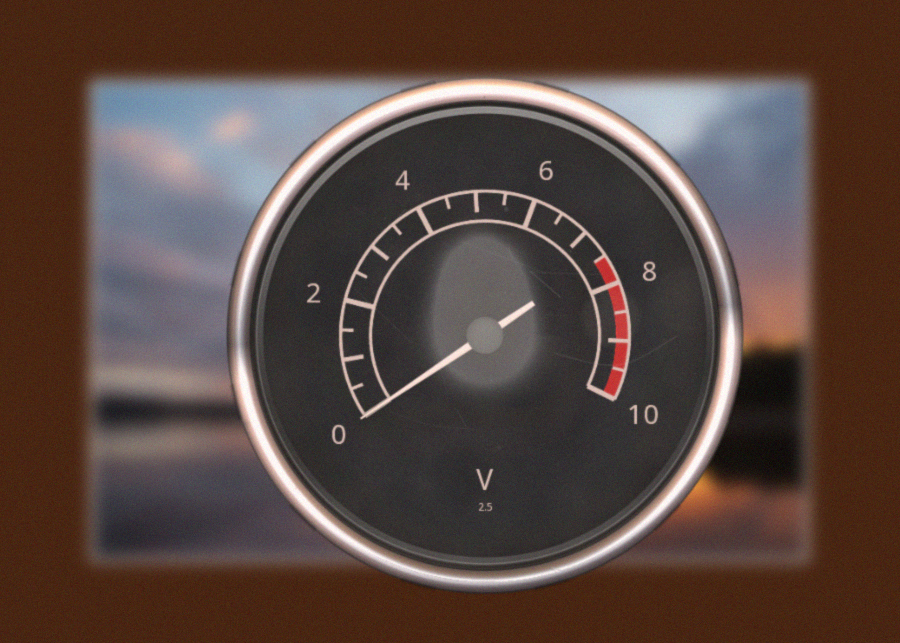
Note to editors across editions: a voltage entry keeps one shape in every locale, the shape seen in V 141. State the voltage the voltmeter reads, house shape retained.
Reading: V 0
